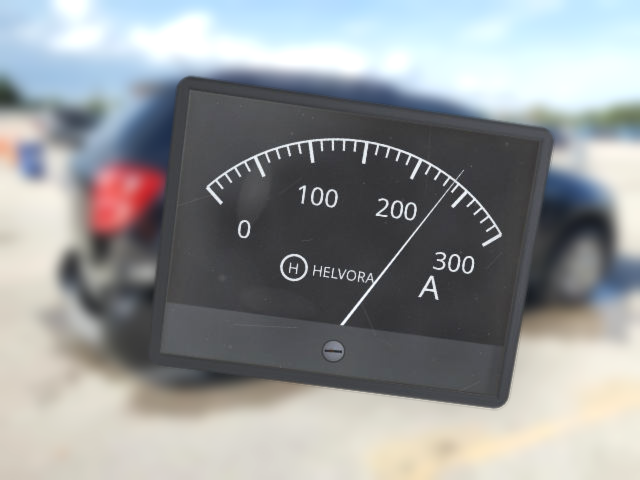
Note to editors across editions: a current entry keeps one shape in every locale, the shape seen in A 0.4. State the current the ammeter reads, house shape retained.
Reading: A 235
